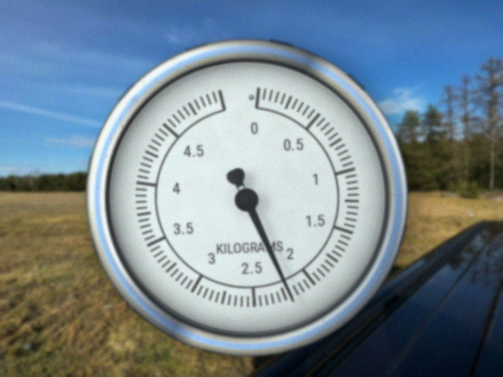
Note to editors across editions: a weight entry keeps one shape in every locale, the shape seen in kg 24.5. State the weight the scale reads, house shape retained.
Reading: kg 2.2
